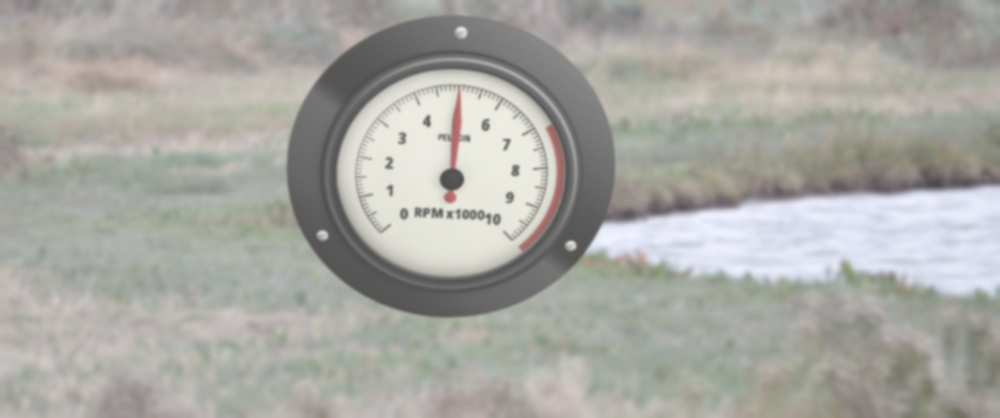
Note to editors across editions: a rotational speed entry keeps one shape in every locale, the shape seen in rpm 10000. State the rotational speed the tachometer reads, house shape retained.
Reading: rpm 5000
